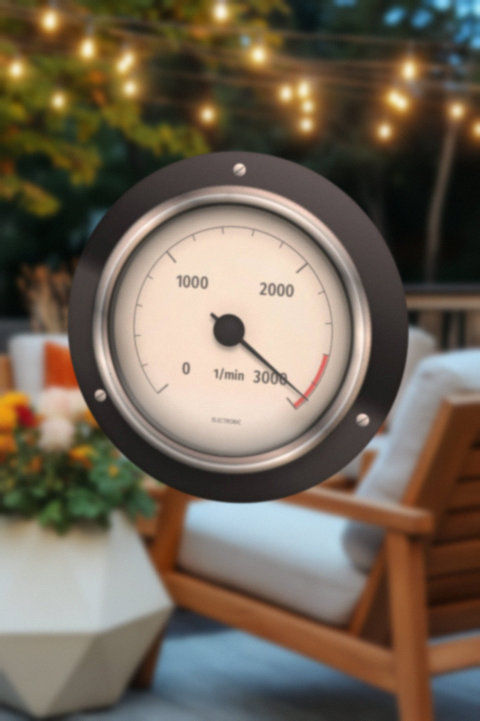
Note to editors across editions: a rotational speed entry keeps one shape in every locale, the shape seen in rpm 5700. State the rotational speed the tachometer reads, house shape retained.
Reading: rpm 2900
